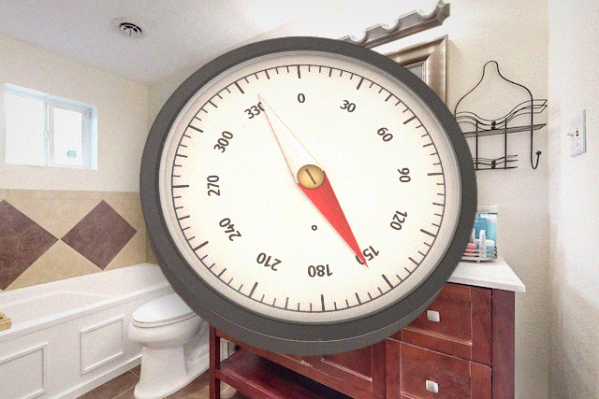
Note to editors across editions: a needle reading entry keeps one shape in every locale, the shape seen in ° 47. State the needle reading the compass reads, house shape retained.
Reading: ° 155
